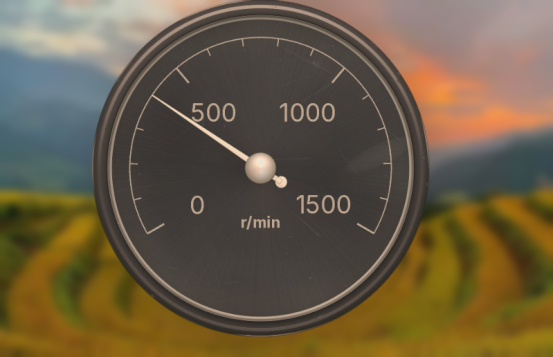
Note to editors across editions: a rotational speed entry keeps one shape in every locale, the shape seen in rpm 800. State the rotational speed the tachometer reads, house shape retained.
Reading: rpm 400
